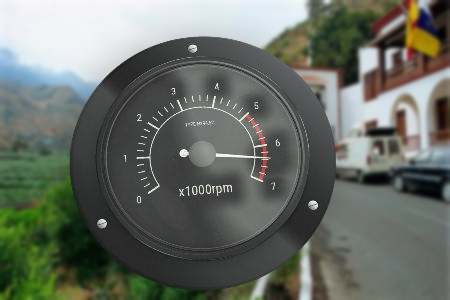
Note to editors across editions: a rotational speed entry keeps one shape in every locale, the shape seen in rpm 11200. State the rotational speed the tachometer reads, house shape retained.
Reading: rpm 6400
